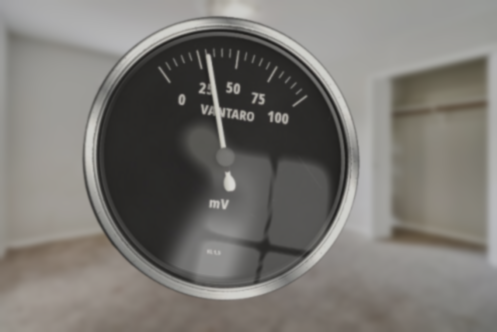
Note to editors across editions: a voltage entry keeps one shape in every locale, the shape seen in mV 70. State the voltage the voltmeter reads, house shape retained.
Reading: mV 30
